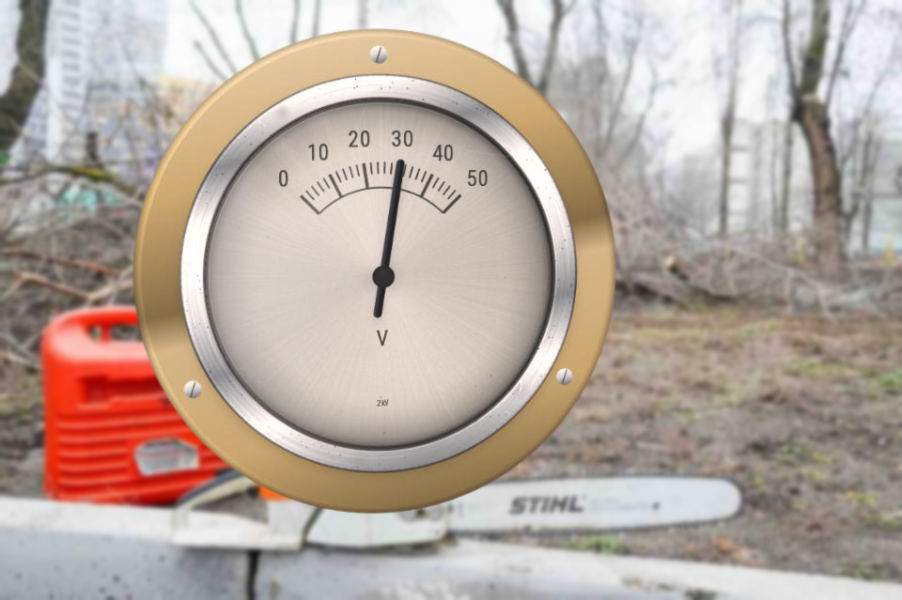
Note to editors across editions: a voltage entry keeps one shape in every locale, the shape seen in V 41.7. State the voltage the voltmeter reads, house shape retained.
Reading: V 30
